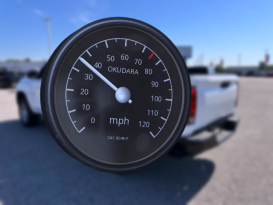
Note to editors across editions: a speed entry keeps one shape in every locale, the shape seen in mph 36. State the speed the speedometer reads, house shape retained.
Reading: mph 35
